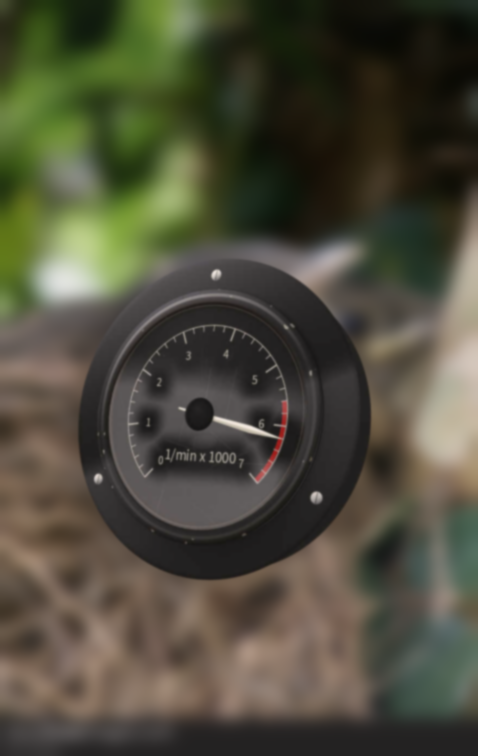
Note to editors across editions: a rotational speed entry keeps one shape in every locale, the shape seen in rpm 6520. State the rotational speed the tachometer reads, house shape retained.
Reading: rpm 6200
